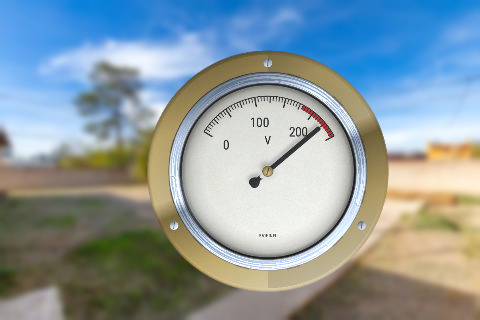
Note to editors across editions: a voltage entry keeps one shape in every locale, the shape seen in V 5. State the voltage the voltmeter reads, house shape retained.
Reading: V 225
